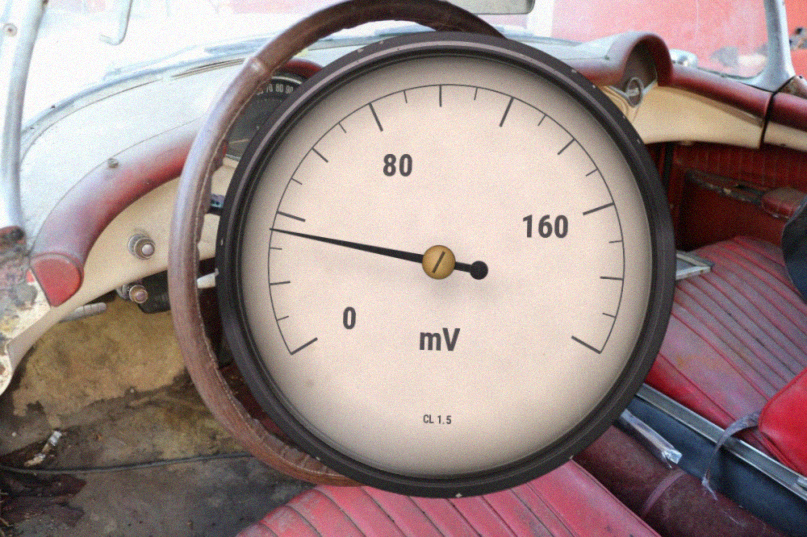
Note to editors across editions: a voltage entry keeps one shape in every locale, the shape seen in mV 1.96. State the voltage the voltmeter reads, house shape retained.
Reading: mV 35
